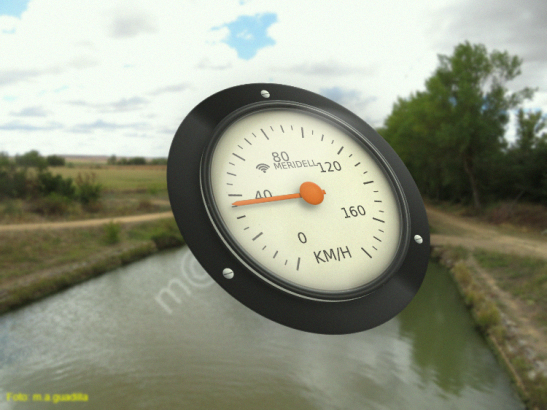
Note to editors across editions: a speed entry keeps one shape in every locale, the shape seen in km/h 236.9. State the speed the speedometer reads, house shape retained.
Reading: km/h 35
